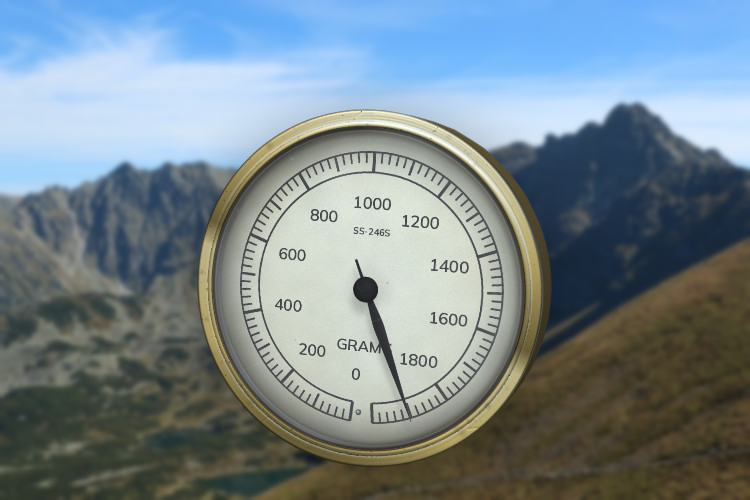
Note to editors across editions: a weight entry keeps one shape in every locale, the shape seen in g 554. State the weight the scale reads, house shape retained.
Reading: g 1900
